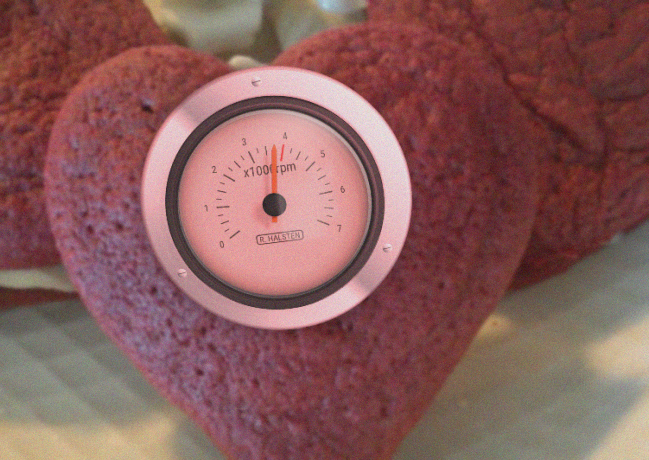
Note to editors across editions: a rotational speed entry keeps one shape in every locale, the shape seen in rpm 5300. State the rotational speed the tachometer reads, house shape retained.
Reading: rpm 3750
